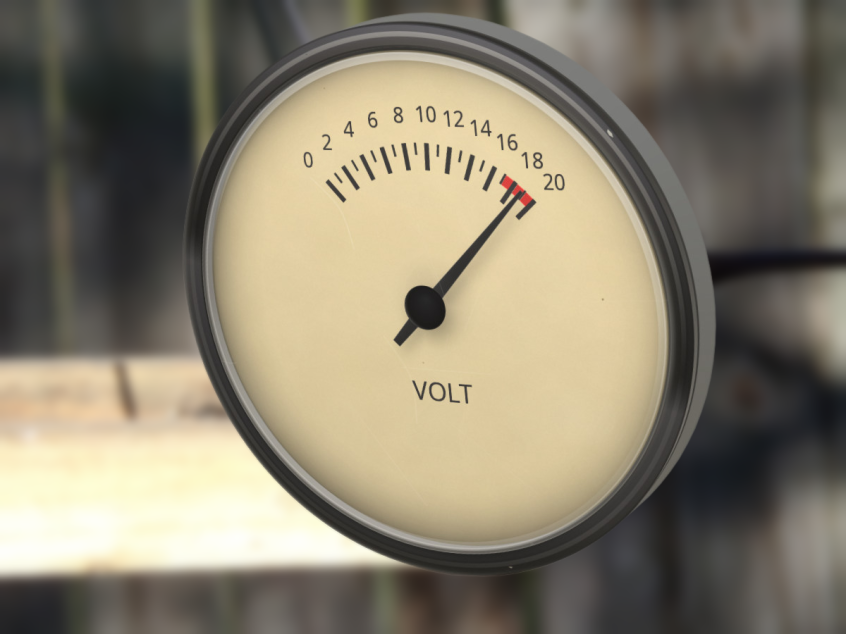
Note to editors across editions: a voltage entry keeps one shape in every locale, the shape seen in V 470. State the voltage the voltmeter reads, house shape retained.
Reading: V 19
